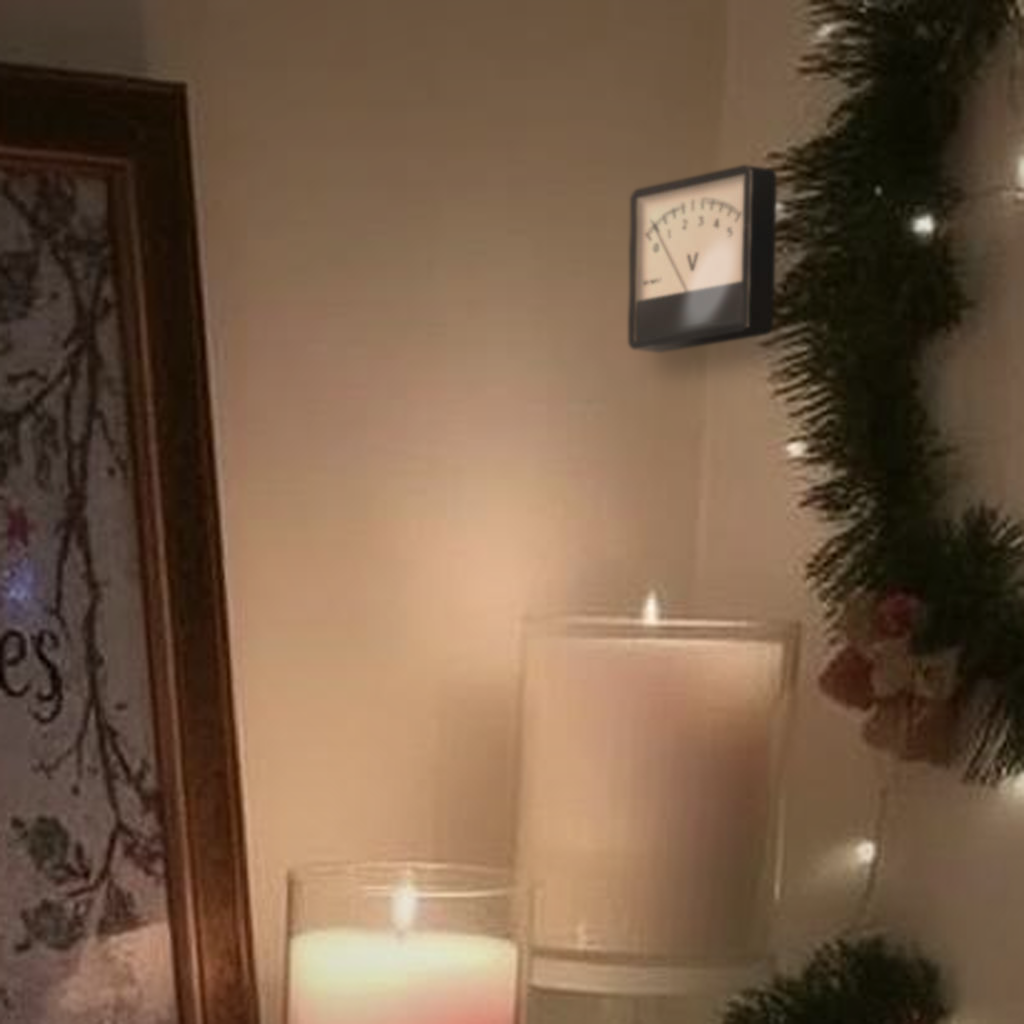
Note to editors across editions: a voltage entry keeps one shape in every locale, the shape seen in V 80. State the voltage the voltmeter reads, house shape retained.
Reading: V 0.5
